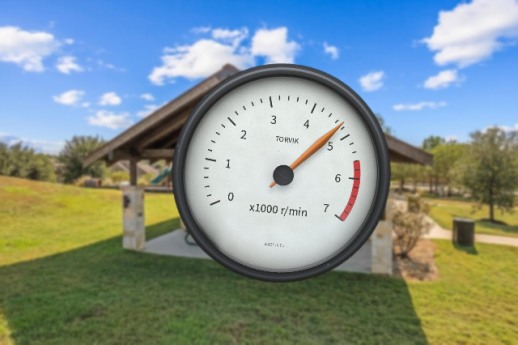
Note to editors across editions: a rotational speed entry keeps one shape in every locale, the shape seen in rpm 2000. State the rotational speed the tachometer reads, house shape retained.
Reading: rpm 4700
